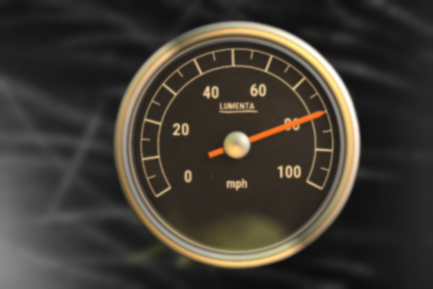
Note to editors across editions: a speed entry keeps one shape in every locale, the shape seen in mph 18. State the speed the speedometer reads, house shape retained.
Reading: mph 80
